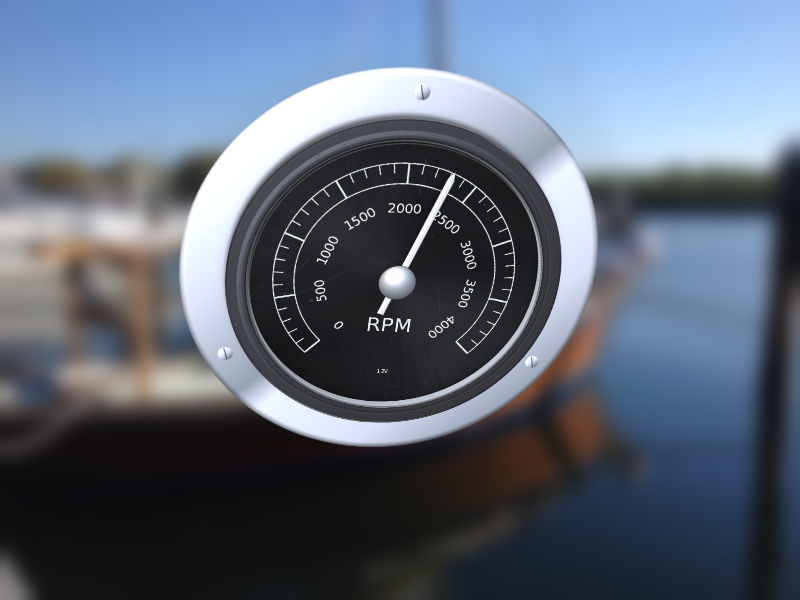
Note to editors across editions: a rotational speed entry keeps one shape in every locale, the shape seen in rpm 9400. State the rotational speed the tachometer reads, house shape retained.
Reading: rpm 2300
